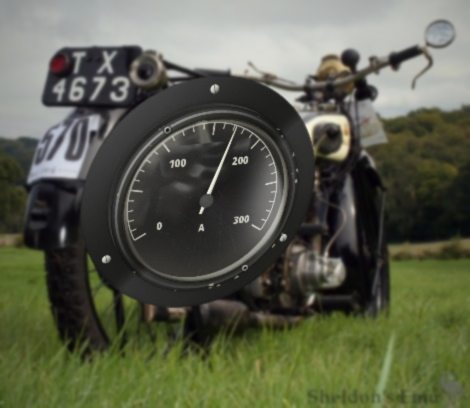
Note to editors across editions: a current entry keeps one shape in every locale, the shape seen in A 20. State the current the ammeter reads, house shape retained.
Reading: A 170
